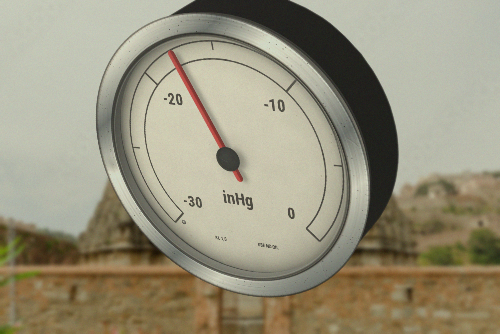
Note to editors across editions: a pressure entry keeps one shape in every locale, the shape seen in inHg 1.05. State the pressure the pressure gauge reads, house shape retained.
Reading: inHg -17.5
